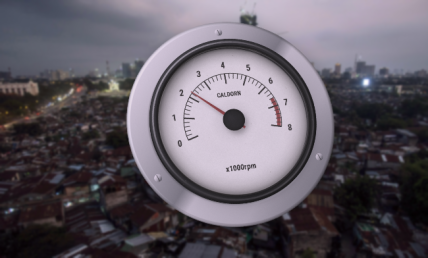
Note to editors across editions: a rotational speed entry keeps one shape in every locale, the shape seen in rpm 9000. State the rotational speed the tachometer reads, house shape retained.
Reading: rpm 2200
